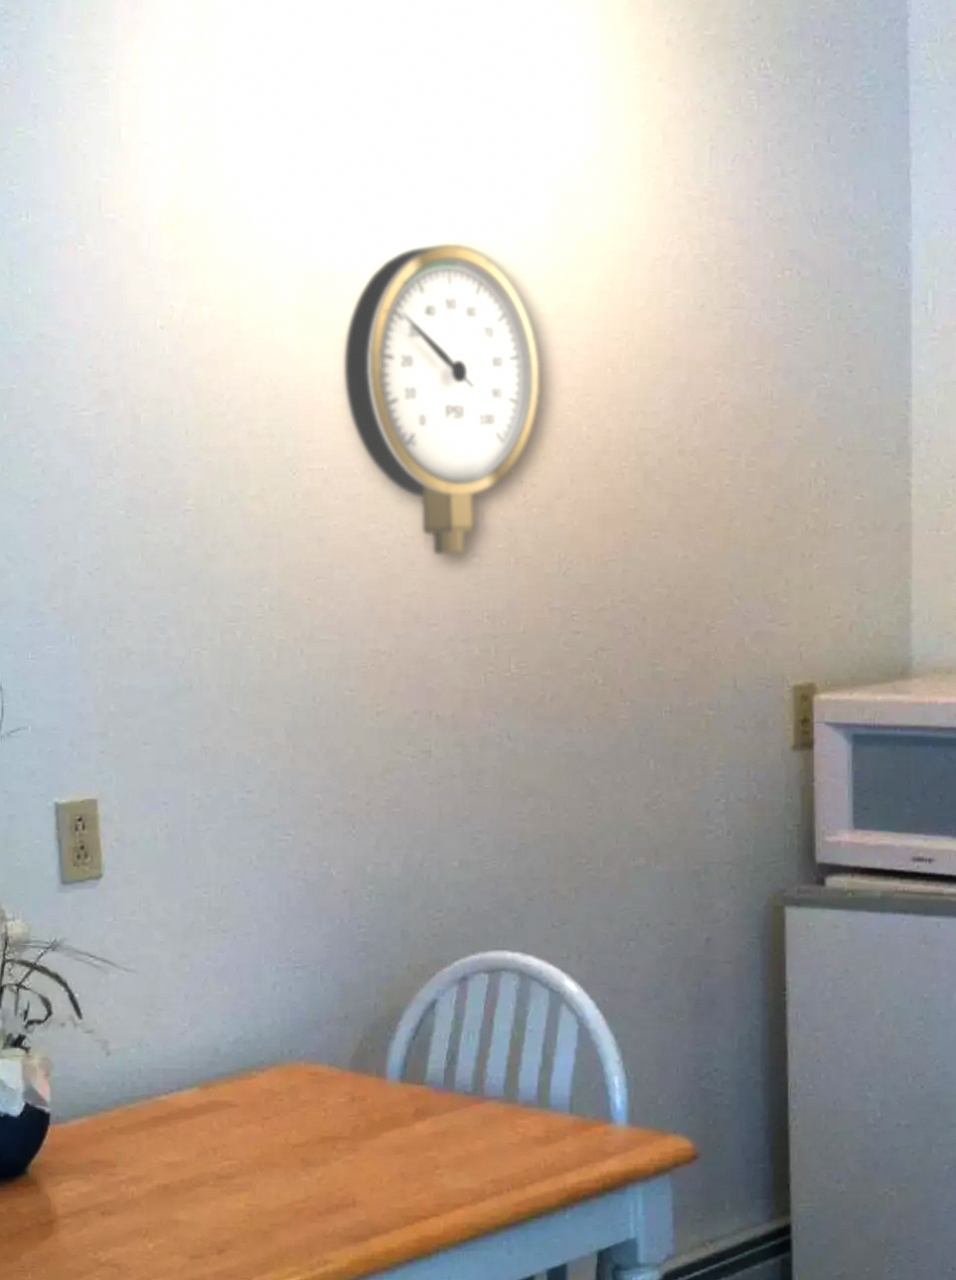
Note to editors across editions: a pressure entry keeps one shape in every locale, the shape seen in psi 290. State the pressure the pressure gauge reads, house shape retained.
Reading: psi 30
